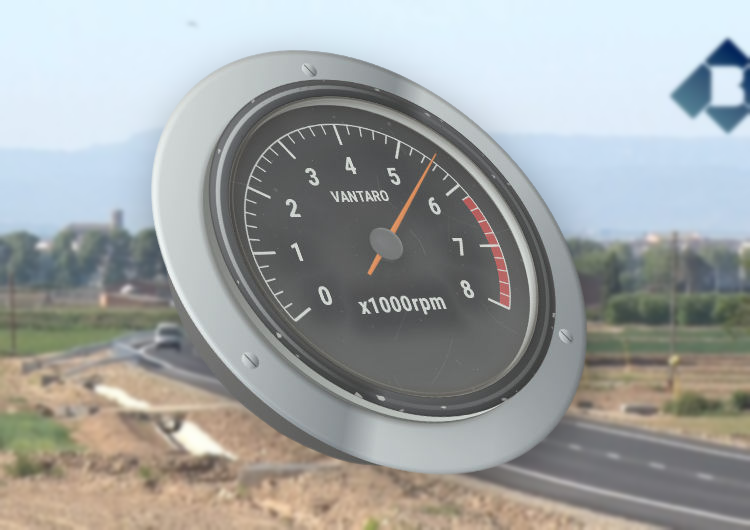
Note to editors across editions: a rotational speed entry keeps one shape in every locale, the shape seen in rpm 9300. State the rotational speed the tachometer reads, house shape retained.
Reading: rpm 5500
